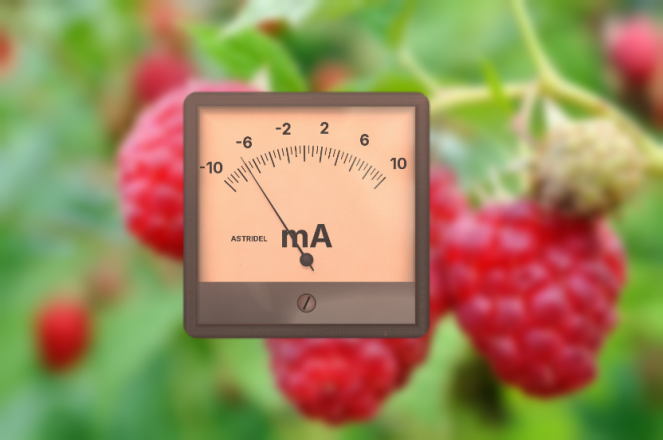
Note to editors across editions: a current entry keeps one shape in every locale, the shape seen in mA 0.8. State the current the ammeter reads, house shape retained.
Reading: mA -7
